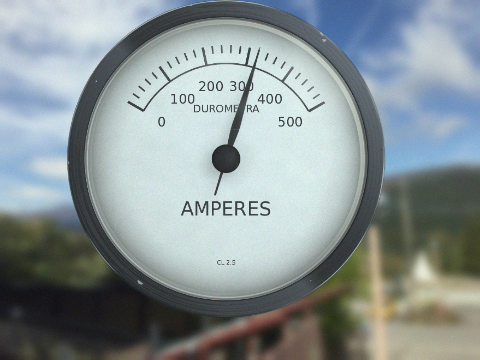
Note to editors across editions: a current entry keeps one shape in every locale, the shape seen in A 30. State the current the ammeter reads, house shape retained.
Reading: A 320
